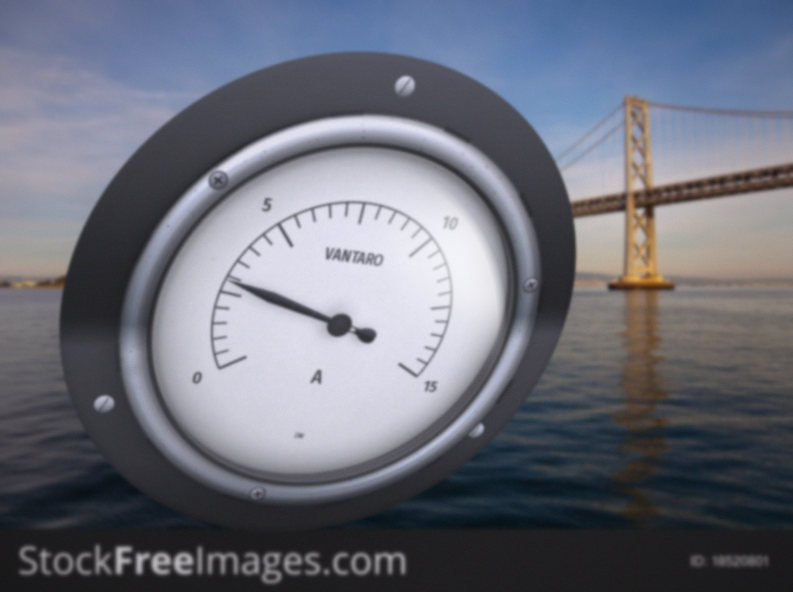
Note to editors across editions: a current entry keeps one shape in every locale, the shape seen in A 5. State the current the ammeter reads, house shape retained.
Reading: A 3
